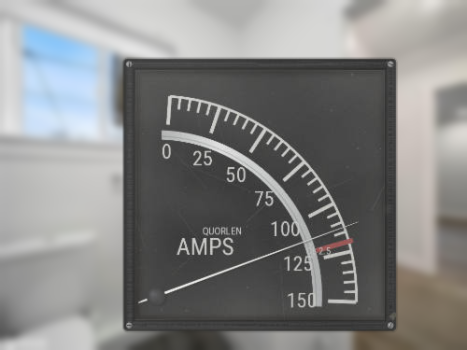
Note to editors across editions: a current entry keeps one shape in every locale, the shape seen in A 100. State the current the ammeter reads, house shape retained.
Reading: A 112.5
